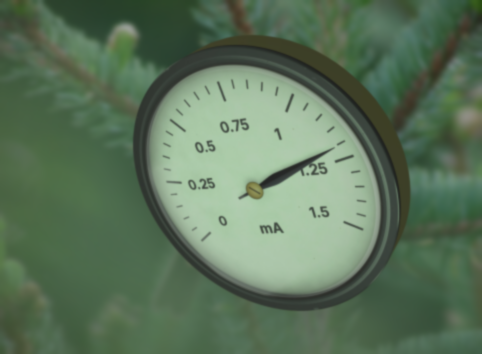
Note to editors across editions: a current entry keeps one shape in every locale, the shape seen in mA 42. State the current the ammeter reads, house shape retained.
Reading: mA 1.2
